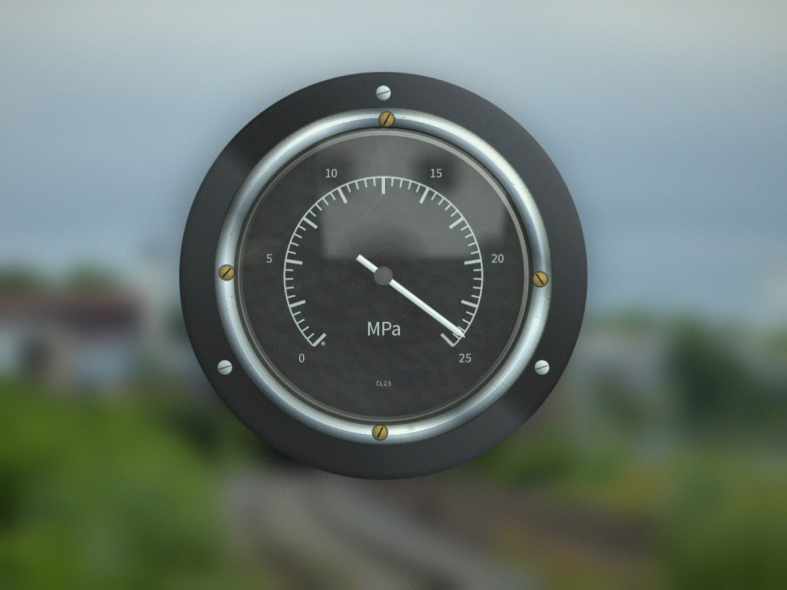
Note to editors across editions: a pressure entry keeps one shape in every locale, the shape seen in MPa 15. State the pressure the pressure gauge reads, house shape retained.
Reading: MPa 24.25
